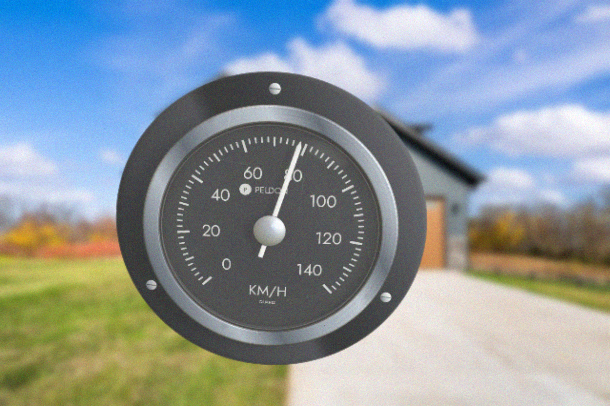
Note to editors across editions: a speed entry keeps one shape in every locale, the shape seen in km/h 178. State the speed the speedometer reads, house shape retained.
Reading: km/h 78
